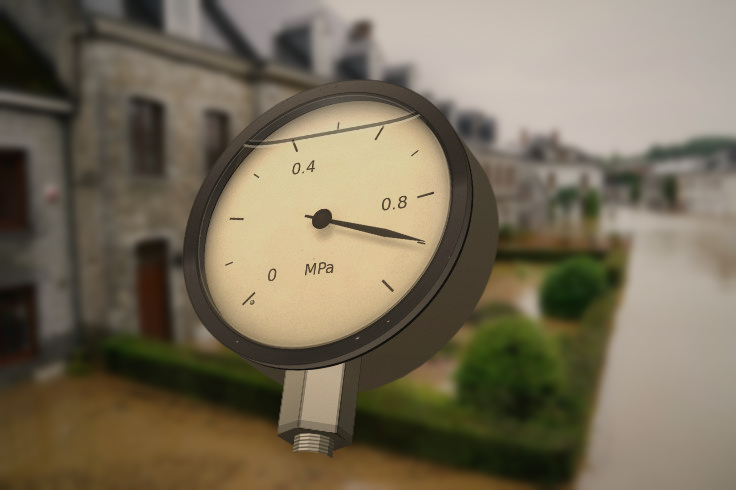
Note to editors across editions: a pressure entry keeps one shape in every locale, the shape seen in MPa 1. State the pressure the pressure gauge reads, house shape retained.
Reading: MPa 0.9
